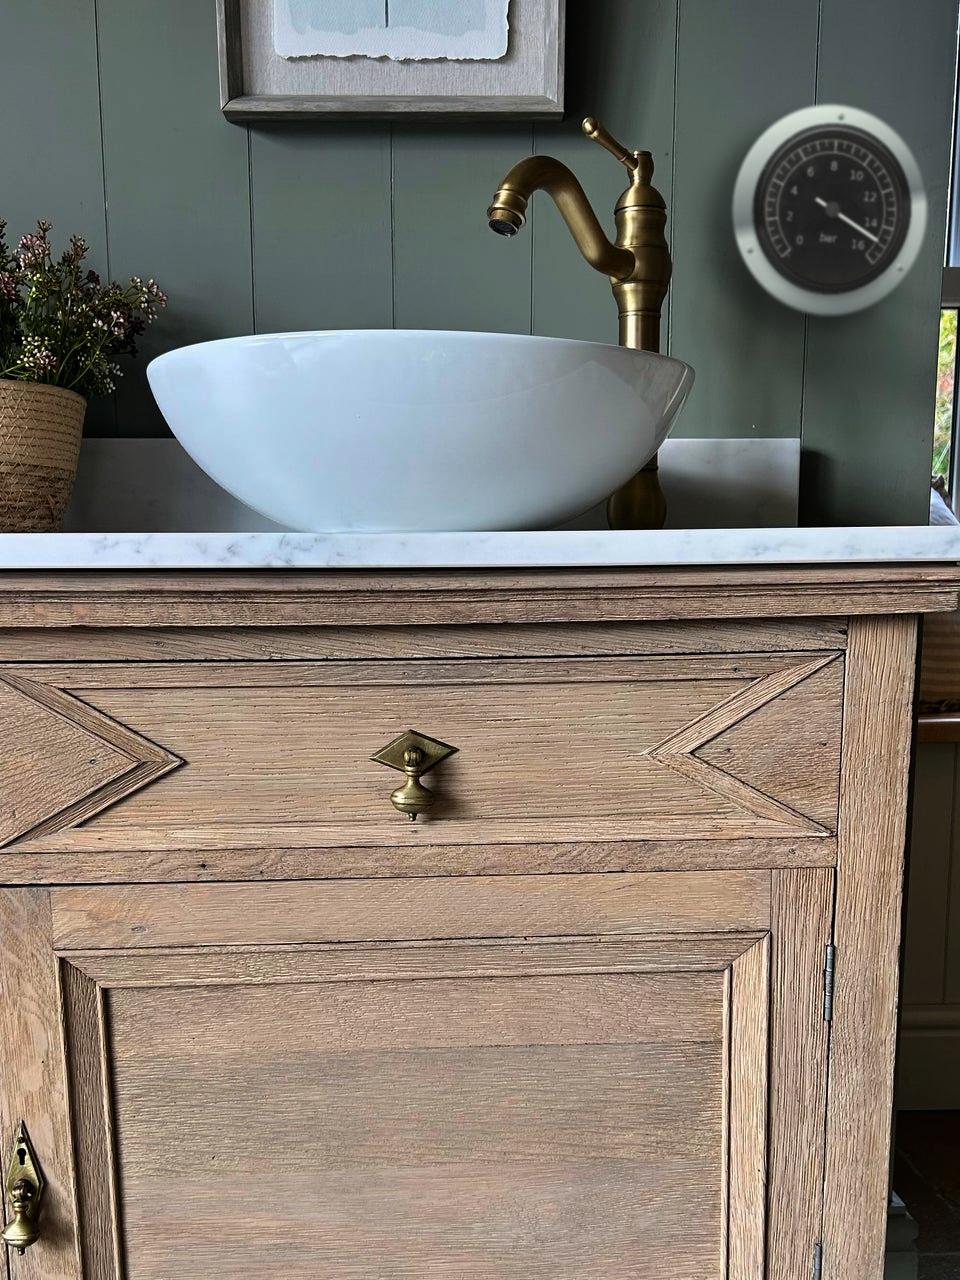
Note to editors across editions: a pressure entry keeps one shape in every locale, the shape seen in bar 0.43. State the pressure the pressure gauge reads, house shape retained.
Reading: bar 15
